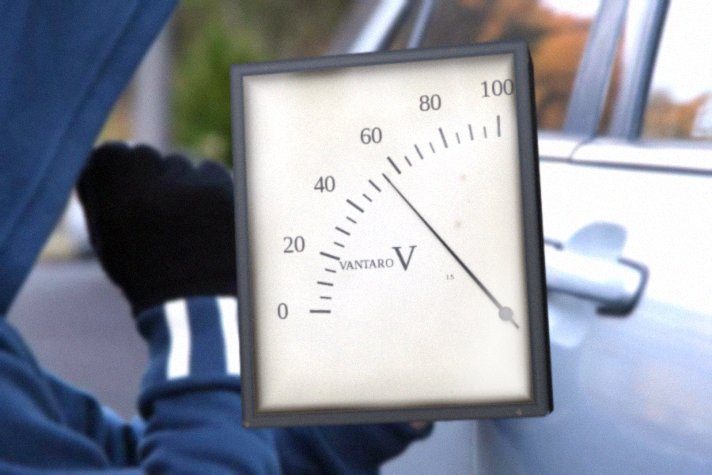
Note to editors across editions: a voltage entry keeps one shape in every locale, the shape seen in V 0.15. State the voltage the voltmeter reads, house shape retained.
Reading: V 55
